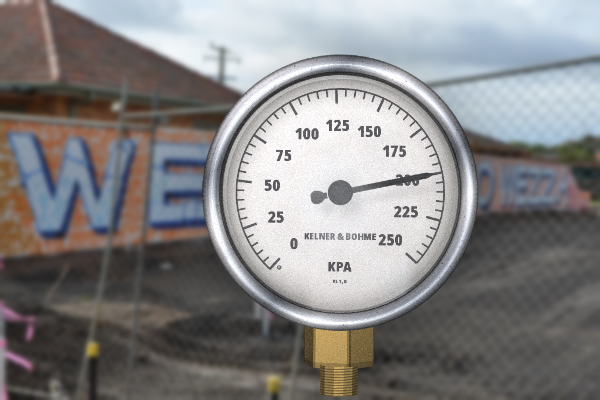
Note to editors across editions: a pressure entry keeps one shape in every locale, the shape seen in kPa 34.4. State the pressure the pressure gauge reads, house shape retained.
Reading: kPa 200
